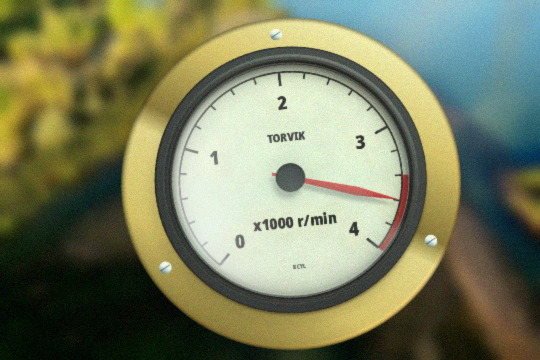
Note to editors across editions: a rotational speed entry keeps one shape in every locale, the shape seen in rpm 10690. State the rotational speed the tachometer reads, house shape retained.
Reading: rpm 3600
